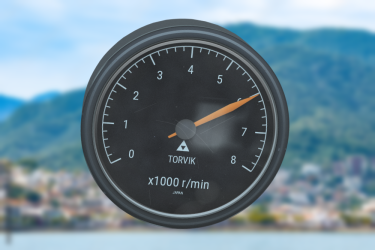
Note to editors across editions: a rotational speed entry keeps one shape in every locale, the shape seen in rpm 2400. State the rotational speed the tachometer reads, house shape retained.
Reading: rpm 6000
